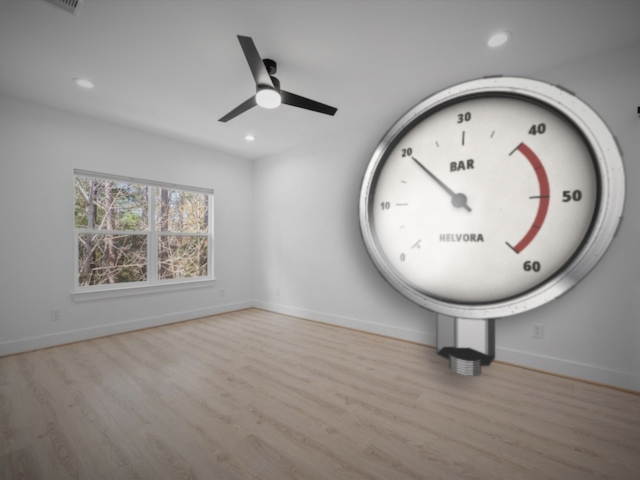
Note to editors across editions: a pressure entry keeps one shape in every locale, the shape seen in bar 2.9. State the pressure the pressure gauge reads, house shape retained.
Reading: bar 20
